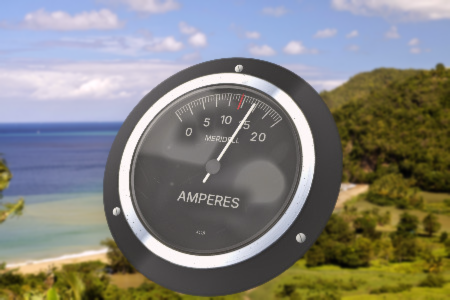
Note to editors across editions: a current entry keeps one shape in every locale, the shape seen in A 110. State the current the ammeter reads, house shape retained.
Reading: A 15
